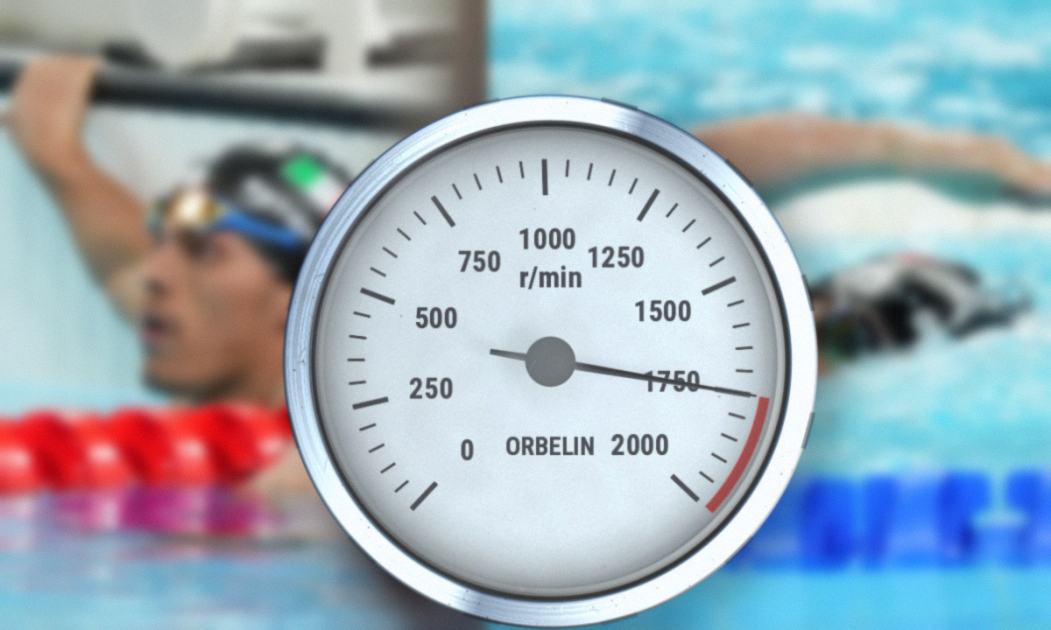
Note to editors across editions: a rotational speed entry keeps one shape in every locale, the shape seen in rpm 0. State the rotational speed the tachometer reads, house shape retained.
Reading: rpm 1750
